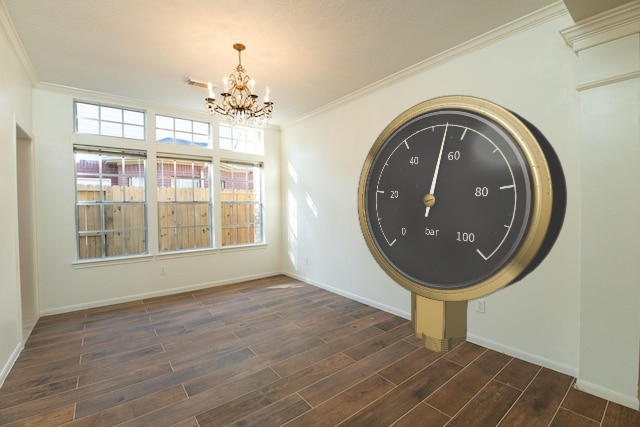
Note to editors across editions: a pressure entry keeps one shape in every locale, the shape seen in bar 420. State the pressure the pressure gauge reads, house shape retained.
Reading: bar 55
